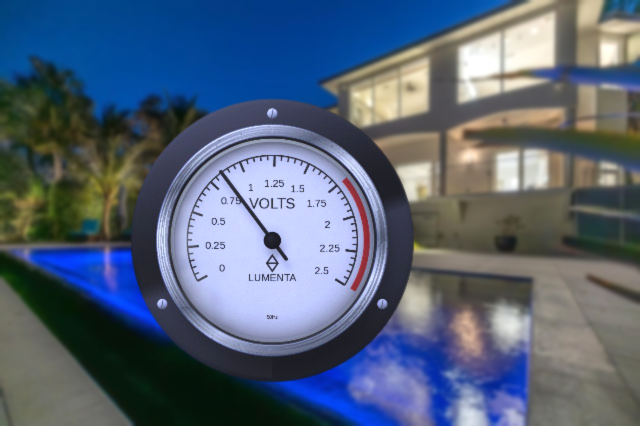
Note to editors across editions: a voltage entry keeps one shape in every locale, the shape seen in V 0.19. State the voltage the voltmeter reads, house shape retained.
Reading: V 0.85
